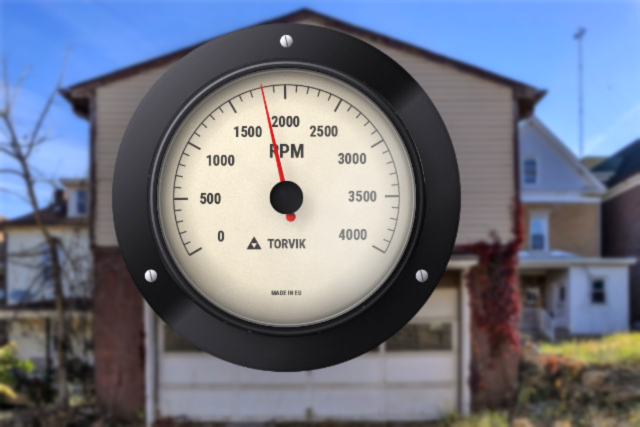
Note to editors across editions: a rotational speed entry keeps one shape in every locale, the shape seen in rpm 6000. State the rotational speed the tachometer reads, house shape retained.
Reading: rpm 1800
